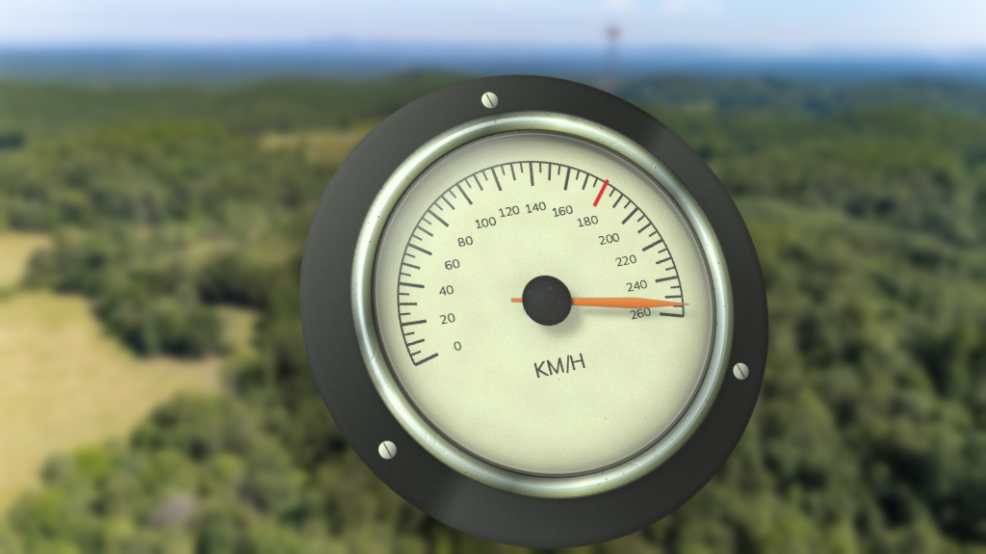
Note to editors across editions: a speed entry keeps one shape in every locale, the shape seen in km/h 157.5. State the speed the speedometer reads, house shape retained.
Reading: km/h 255
